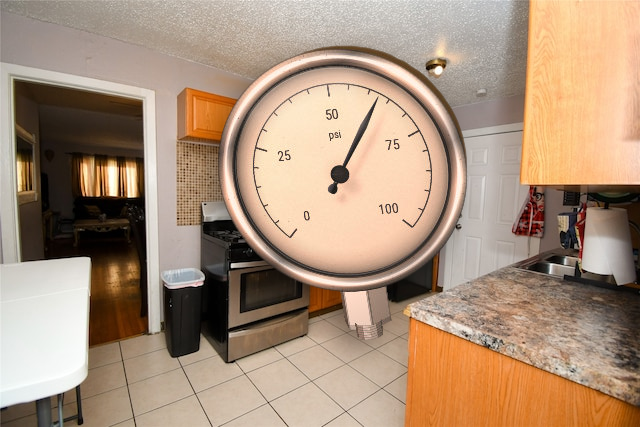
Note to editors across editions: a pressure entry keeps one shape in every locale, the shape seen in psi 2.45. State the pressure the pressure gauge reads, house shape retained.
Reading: psi 62.5
